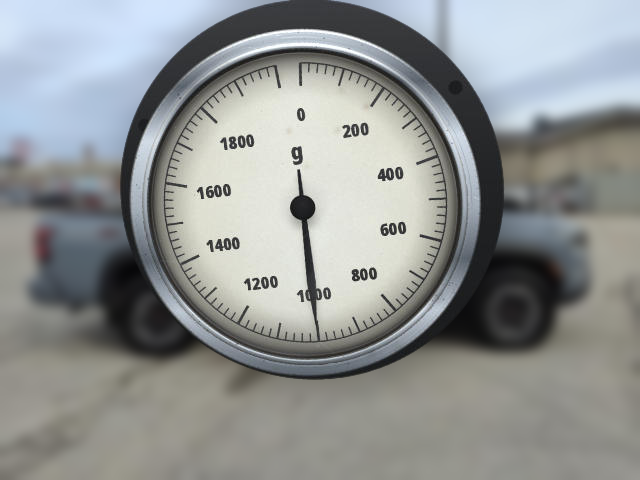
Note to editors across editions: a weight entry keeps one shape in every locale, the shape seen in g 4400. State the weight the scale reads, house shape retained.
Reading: g 1000
